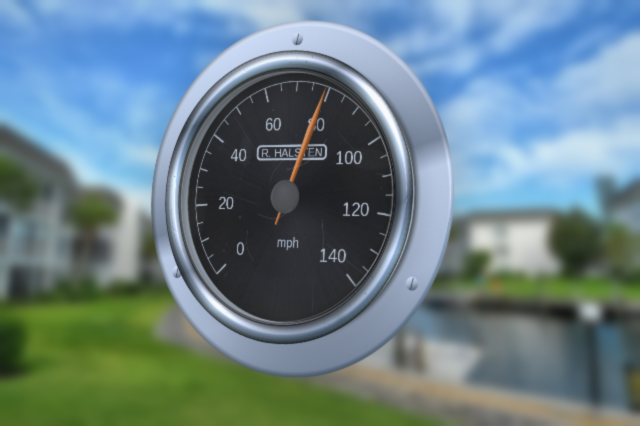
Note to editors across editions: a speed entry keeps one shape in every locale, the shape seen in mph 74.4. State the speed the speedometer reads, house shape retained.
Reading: mph 80
